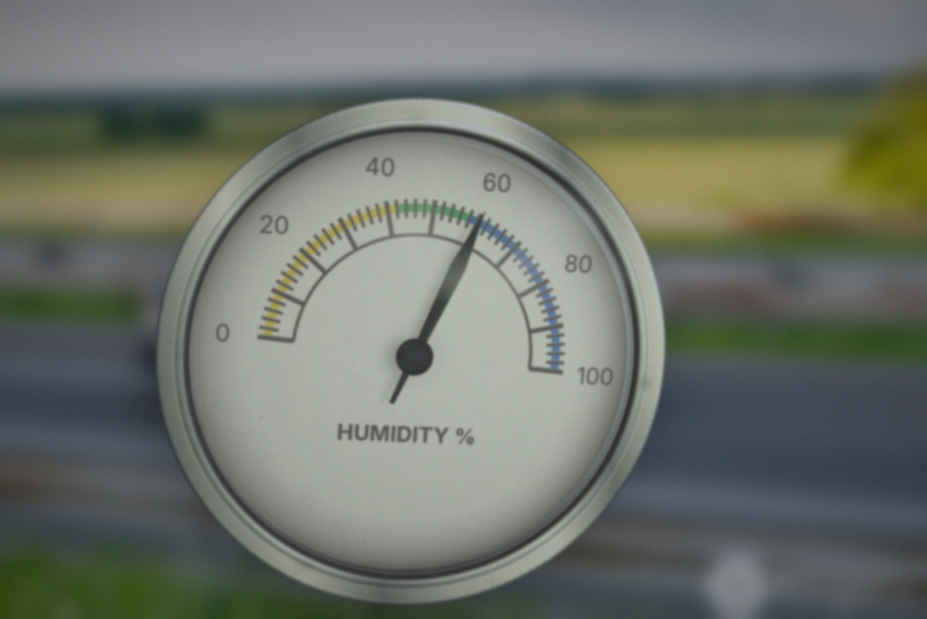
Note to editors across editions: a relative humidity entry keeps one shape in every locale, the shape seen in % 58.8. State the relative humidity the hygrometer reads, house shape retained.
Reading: % 60
